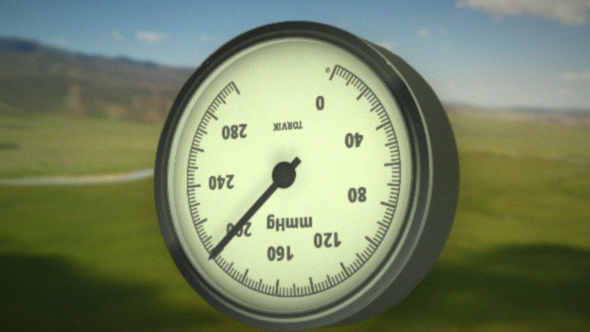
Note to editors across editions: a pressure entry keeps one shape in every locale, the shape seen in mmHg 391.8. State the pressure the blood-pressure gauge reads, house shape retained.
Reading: mmHg 200
